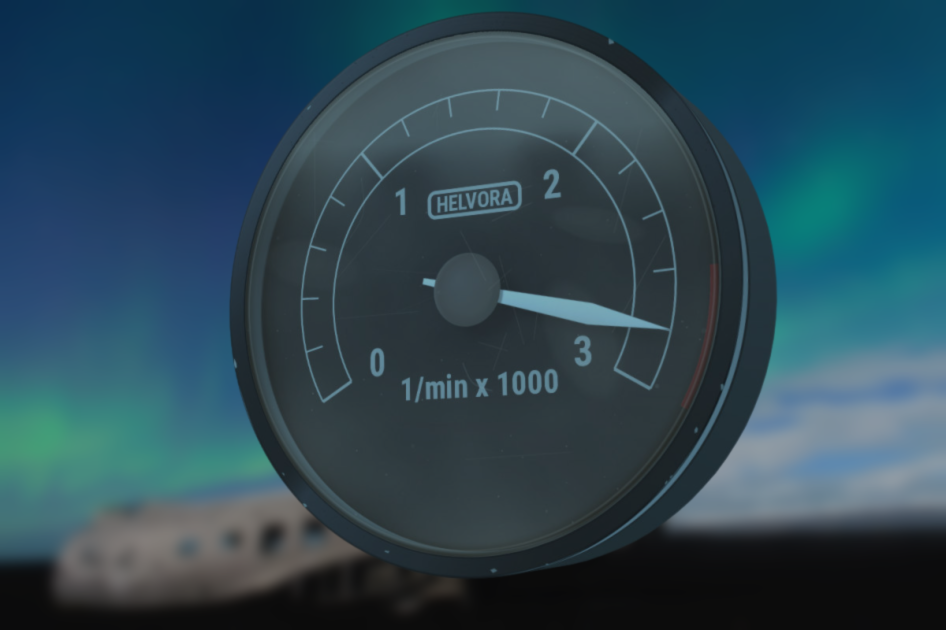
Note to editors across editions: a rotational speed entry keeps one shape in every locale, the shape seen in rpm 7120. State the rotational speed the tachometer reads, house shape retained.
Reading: rpm 2800
